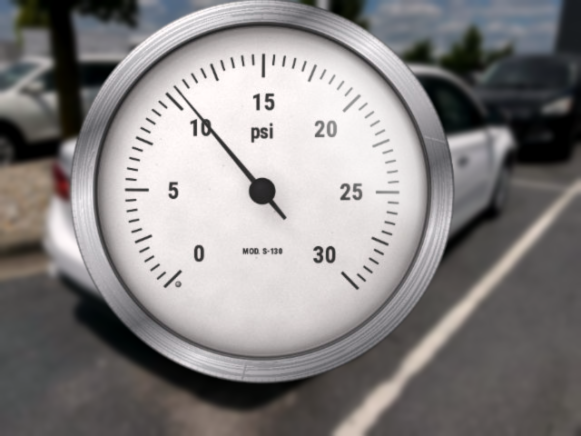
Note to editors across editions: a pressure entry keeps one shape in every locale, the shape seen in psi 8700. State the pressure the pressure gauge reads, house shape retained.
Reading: psi 10.5
